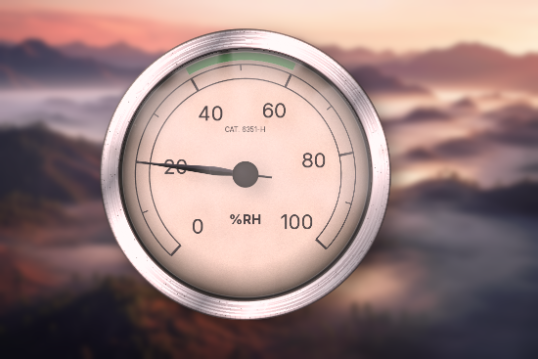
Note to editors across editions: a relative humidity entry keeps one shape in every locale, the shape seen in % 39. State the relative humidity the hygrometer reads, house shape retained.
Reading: % 20
